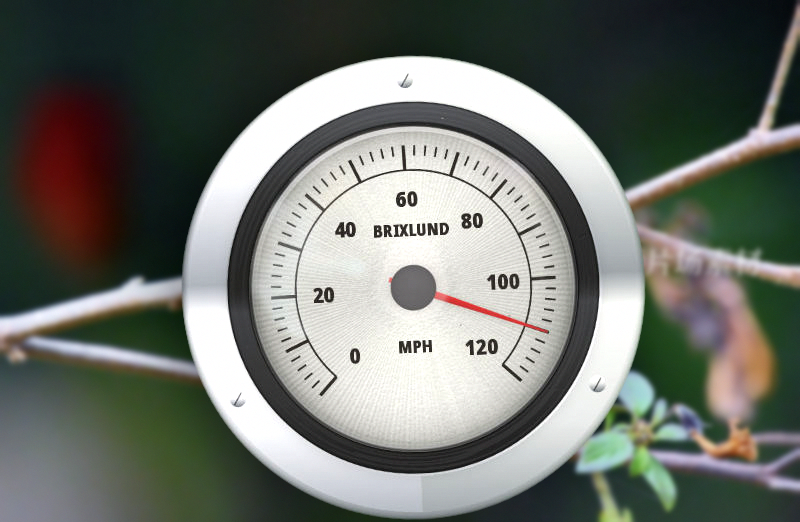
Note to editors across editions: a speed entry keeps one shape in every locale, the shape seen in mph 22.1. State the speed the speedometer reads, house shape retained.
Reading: mph 110
